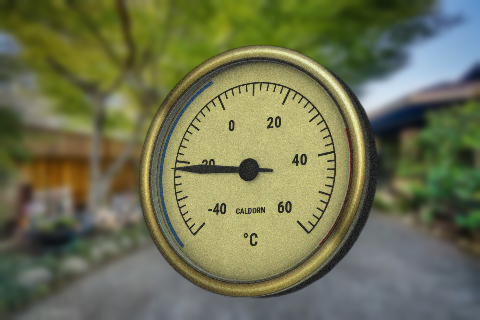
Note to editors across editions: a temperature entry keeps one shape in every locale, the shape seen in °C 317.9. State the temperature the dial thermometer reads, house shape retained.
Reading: °C -22
